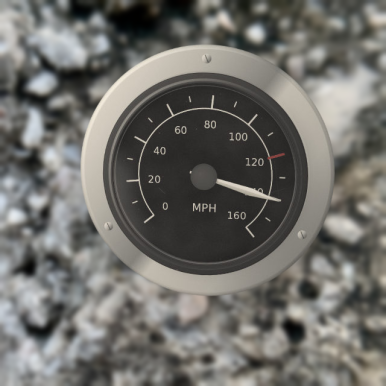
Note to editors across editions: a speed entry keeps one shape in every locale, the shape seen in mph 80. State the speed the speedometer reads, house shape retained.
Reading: mph 140
